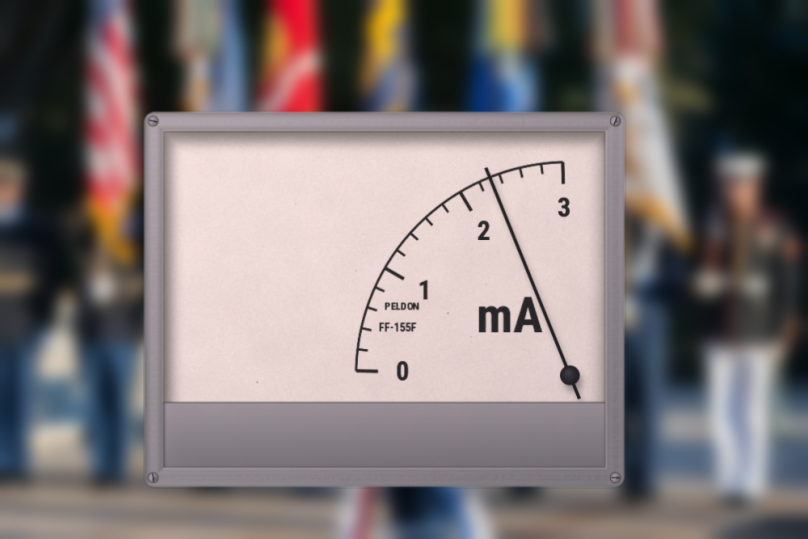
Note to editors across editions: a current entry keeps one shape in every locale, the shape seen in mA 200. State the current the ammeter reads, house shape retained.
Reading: mA 2.3
